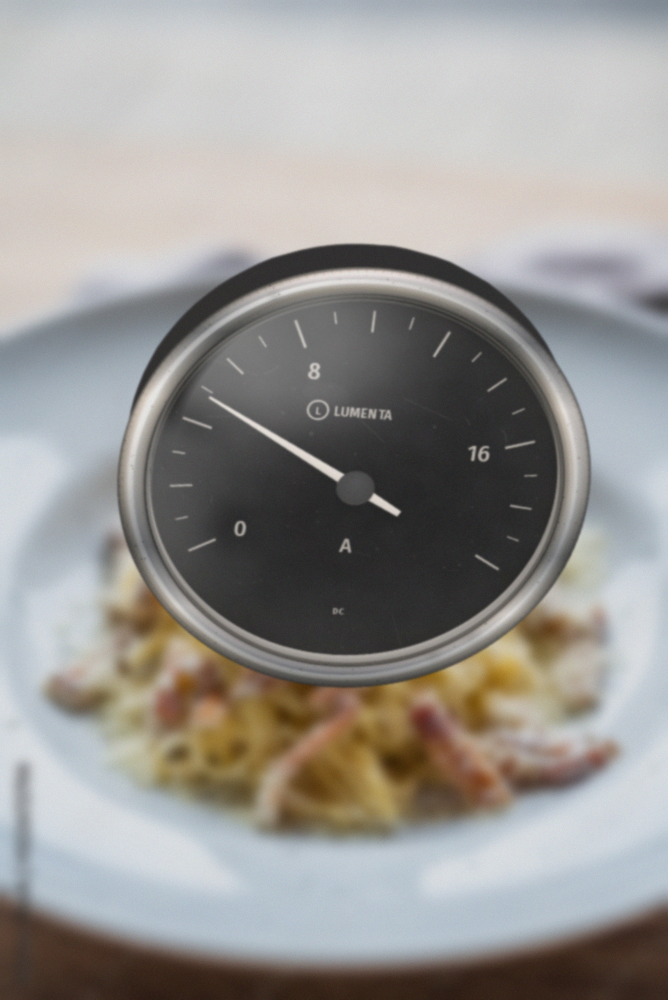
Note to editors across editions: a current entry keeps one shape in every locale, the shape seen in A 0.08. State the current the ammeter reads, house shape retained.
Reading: A 5
